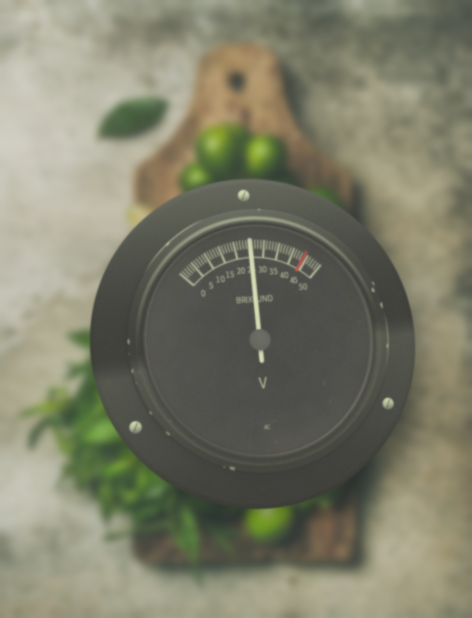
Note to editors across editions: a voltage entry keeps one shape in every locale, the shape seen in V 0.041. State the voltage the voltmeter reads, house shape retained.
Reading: V 25
